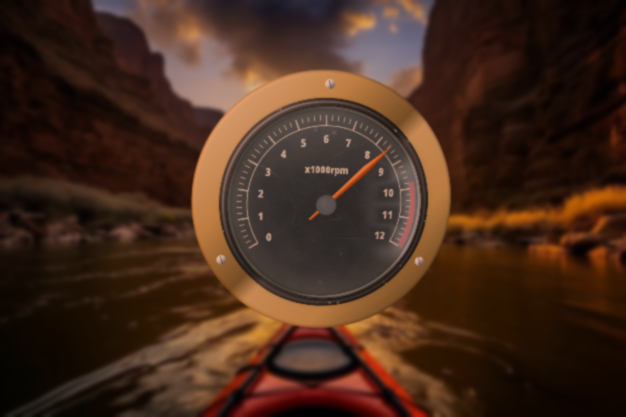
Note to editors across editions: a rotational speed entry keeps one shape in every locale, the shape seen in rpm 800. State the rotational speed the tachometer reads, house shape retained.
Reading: rpm 8400
